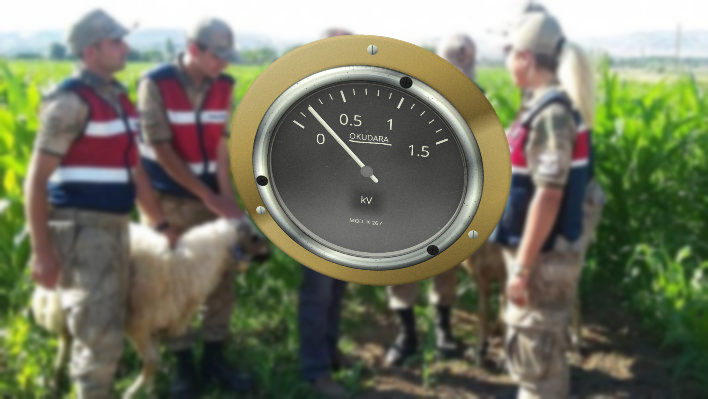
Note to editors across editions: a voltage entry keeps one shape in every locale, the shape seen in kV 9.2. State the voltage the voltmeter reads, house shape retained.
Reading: kV 0.2
